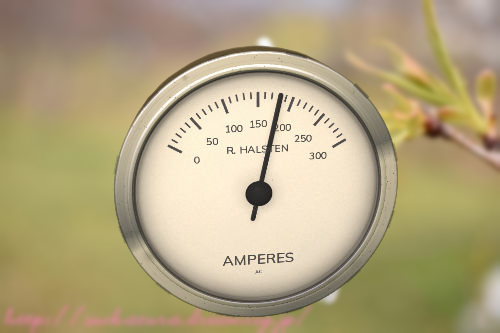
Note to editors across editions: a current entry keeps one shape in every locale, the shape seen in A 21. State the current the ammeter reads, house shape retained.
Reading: A 180
